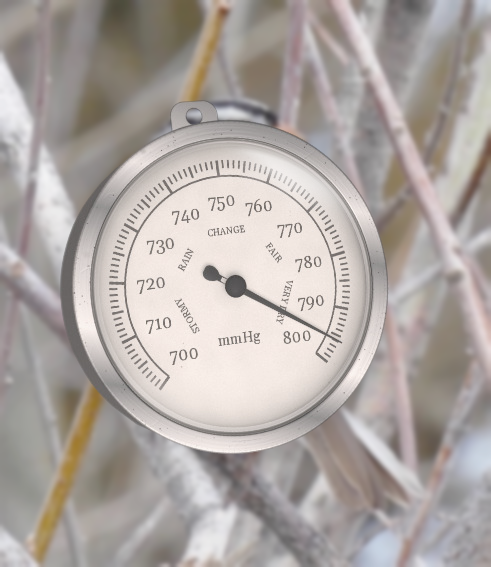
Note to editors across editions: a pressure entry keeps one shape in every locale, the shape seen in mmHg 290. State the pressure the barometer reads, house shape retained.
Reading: mmHg 796
